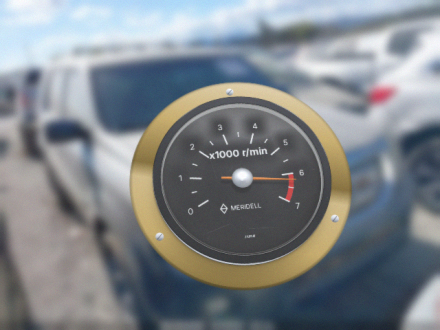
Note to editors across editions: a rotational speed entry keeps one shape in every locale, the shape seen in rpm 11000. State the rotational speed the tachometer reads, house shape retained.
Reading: rpm 6250
